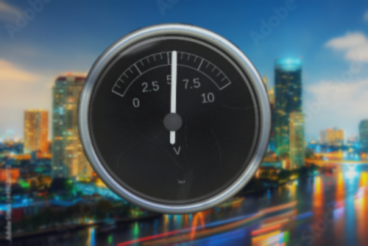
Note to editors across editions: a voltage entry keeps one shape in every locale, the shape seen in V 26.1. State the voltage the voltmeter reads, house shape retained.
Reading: V 5.5
